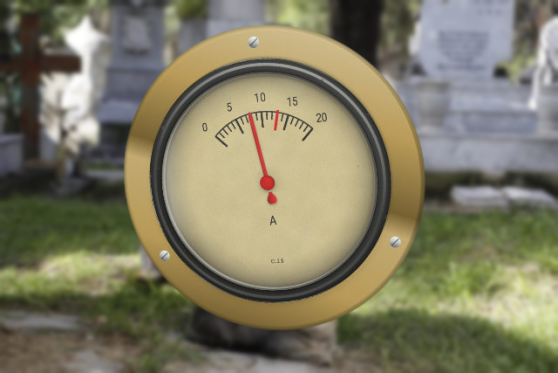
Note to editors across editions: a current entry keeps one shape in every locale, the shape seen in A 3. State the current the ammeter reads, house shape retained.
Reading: A 8
